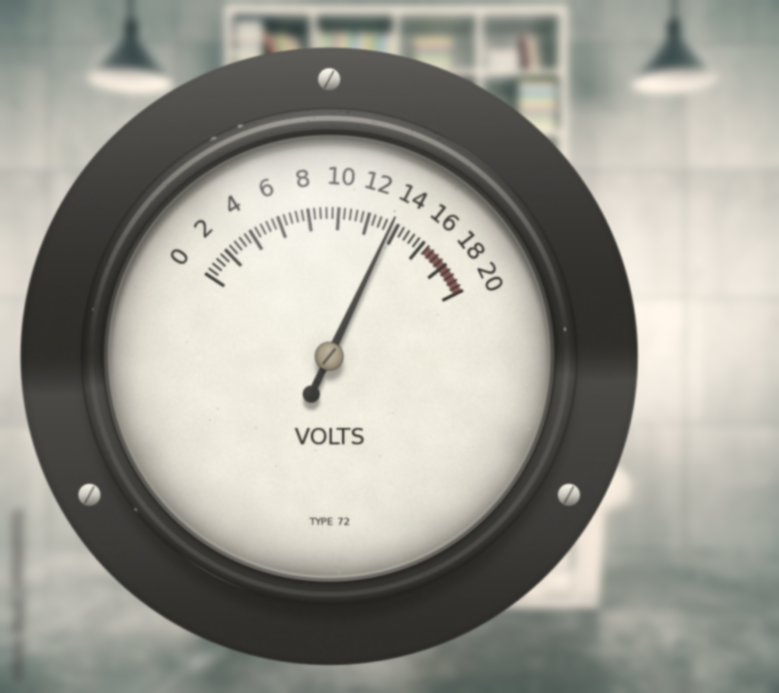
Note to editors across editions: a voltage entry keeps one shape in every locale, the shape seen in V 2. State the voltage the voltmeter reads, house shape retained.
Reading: V 13.6
